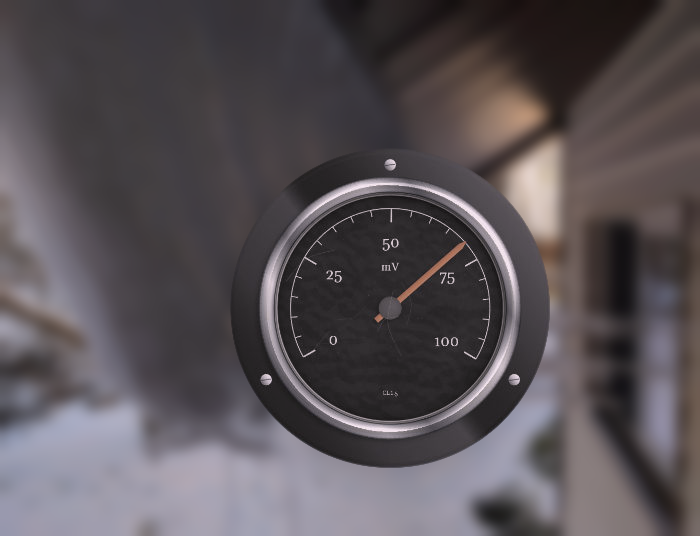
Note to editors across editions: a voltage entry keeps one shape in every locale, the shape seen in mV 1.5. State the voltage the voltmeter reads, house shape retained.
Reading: mV 70
